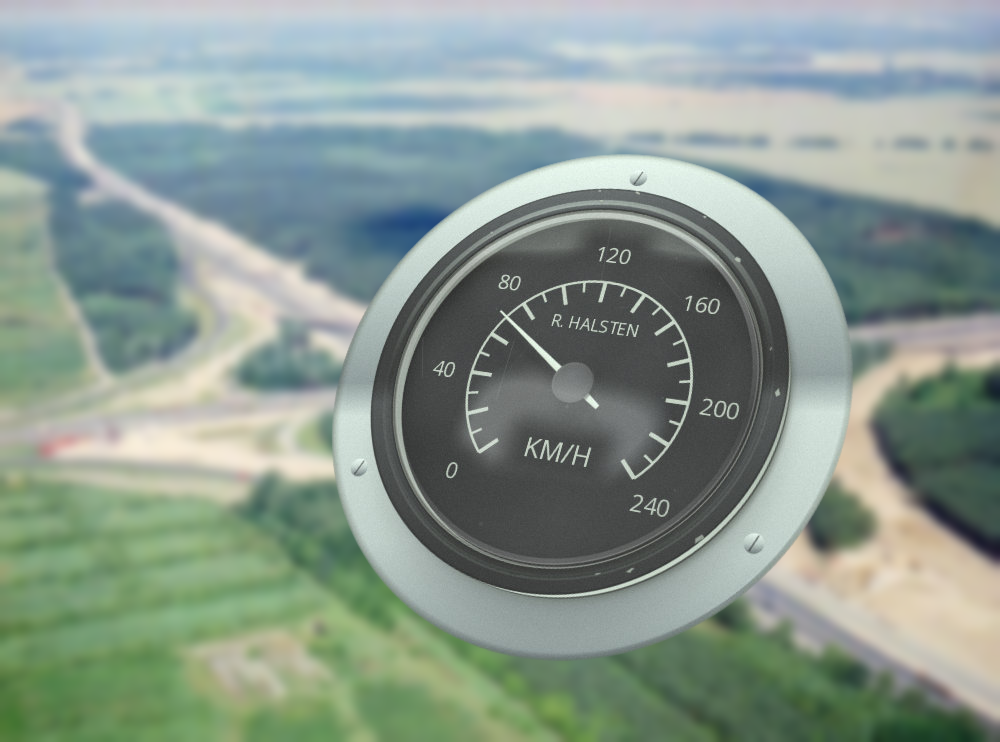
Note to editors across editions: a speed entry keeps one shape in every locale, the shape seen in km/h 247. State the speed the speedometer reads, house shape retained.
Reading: km/h 70
